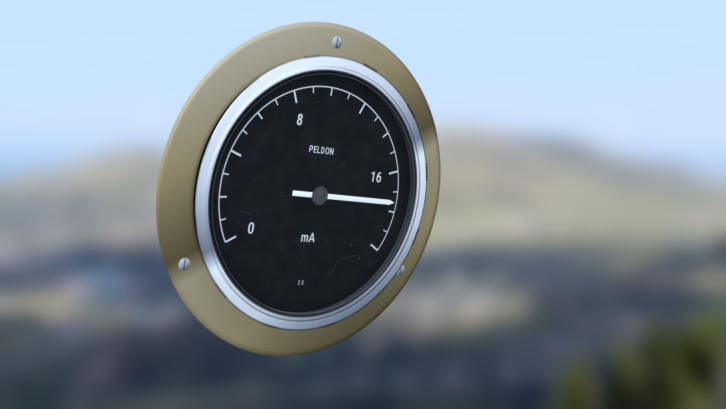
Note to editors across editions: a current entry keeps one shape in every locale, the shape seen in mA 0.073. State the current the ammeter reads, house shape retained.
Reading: mA 17.5
